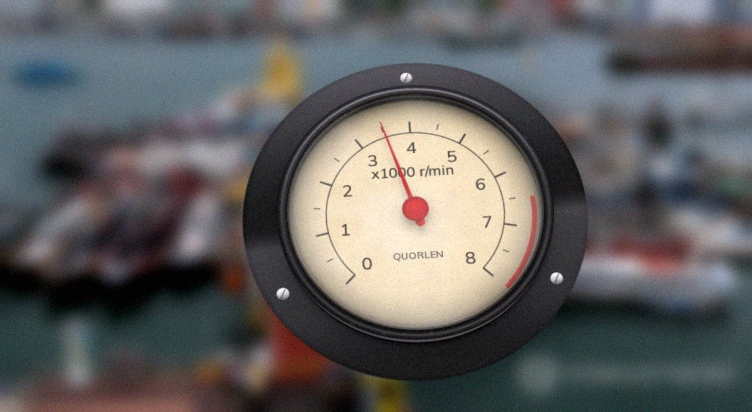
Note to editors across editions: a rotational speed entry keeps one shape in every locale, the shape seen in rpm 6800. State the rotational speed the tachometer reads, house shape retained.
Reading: rpm 3500
